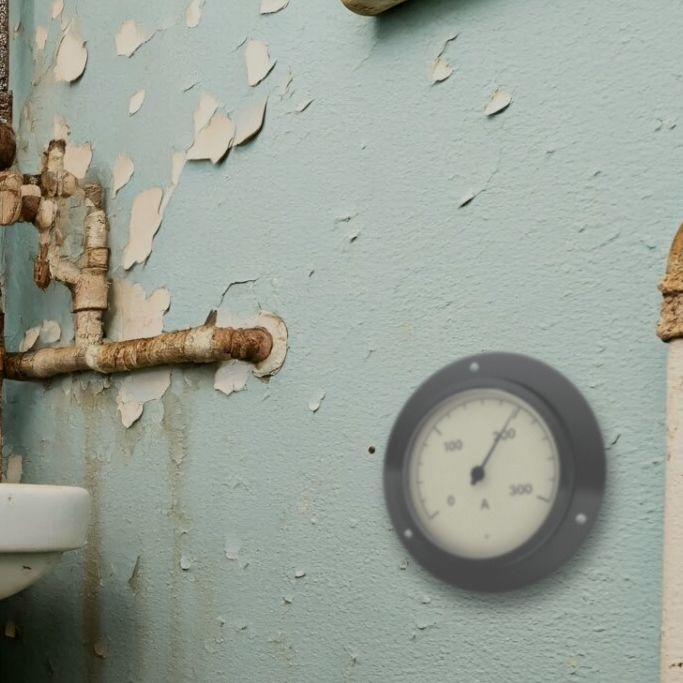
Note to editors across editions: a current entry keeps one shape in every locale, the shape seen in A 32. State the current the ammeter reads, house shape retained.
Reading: A 200
